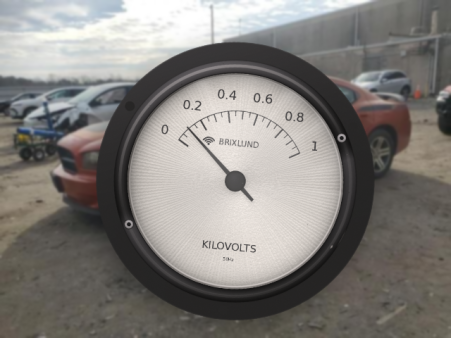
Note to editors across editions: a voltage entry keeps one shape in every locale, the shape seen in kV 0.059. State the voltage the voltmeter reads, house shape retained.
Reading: kV 0.1
